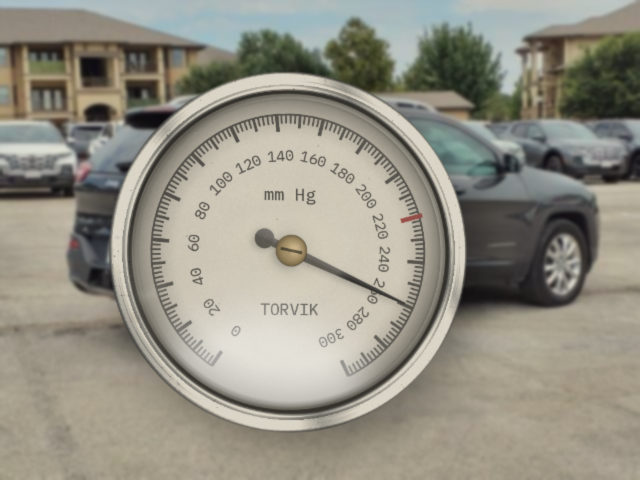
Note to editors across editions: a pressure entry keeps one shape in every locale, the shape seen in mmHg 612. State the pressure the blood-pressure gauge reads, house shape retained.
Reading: mmHg 260
